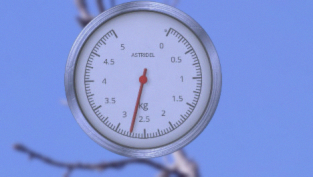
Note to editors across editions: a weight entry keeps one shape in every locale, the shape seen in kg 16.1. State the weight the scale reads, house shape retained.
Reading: kg 2.75
